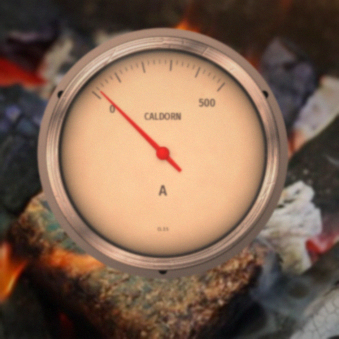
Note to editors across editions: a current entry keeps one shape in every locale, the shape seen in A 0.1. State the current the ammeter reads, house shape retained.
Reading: A 20
